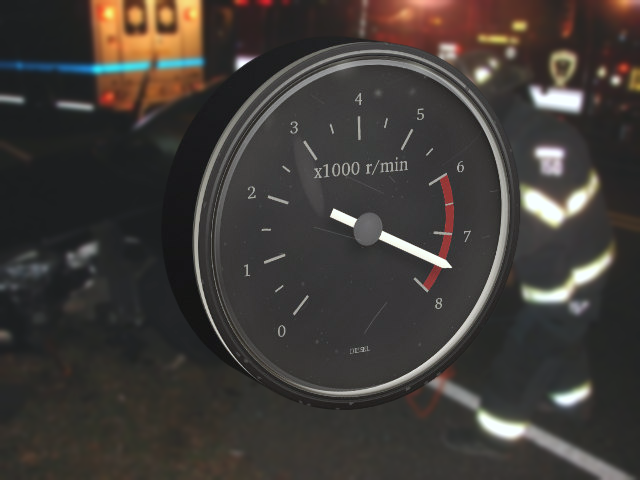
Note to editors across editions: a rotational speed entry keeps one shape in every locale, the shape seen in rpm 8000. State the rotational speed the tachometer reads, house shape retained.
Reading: rpm 7500
